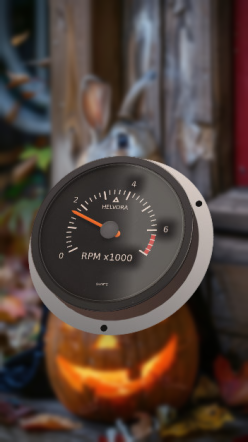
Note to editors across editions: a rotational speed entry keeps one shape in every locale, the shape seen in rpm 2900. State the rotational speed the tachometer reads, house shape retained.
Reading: rpm 1600
